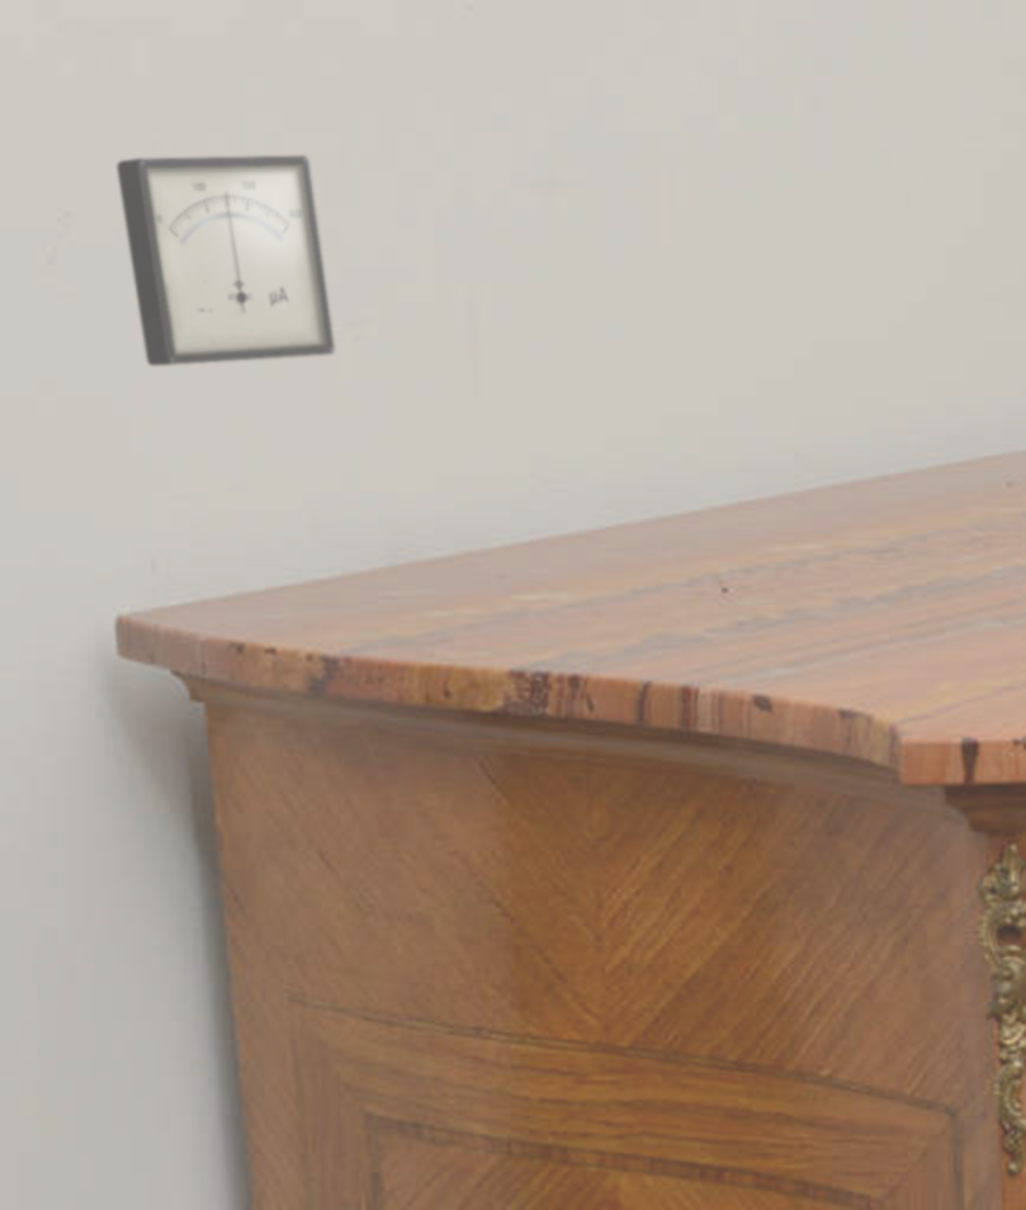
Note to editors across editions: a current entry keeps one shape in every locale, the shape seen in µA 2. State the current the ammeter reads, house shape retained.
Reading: µA 150
